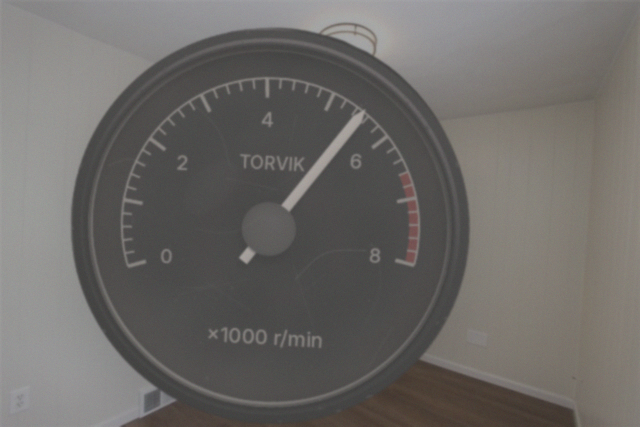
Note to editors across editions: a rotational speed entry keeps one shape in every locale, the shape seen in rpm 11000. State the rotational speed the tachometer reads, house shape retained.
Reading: rpm 5500
